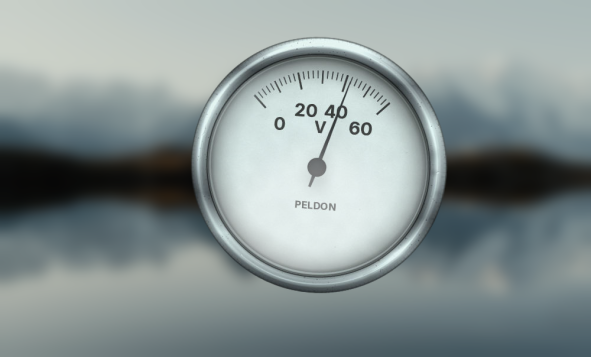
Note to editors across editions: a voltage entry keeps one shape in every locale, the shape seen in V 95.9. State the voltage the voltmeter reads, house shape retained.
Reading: V 42
